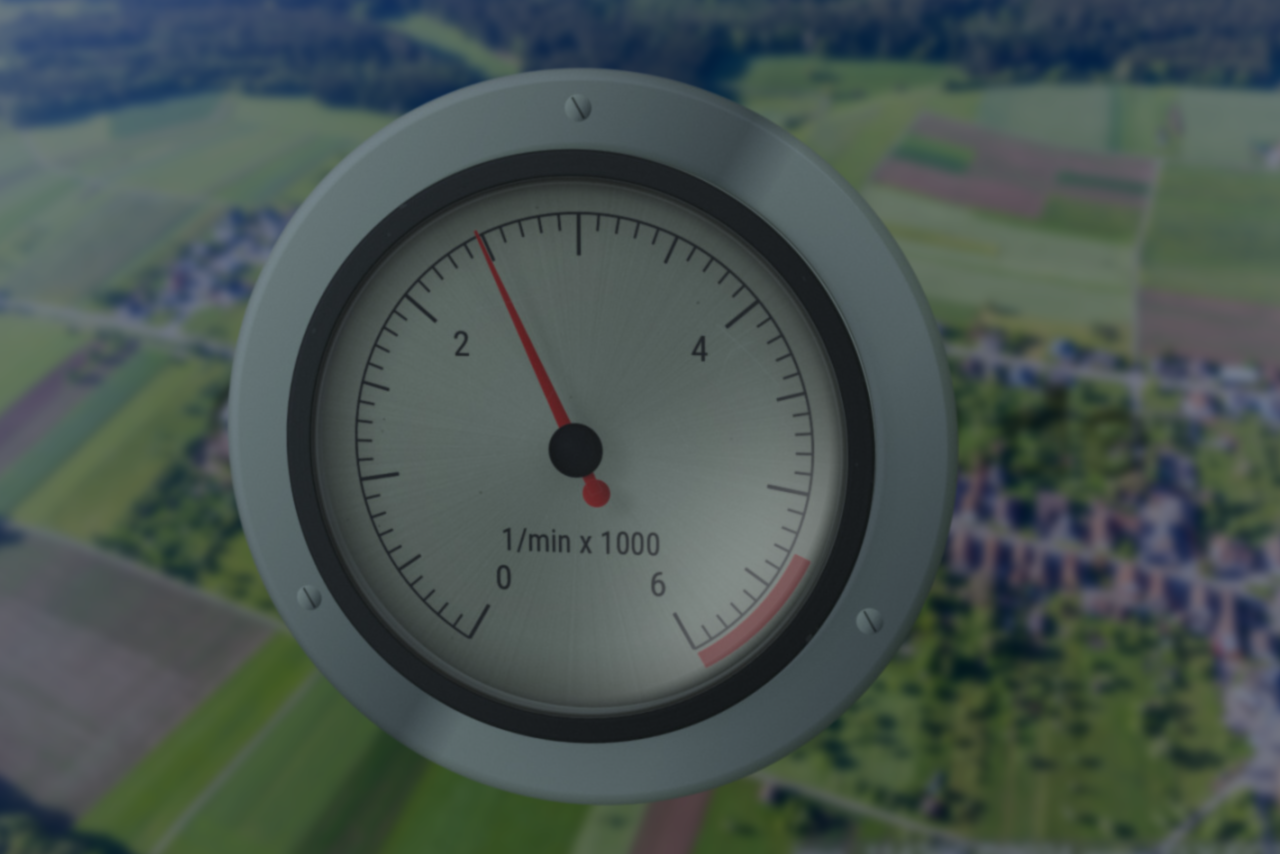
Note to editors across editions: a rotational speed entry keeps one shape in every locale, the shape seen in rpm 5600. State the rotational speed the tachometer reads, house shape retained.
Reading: rpm 2500
